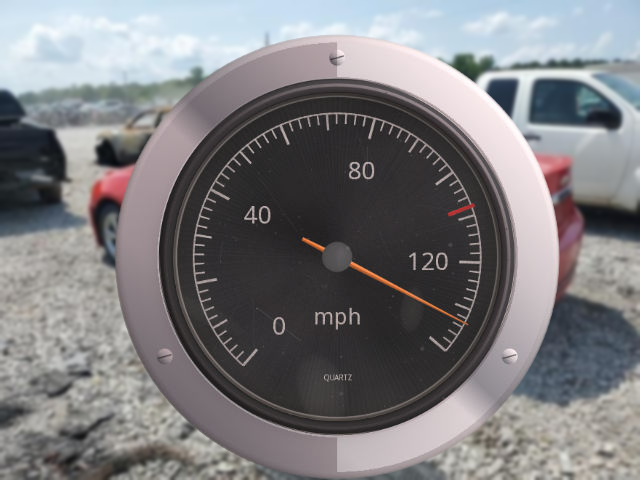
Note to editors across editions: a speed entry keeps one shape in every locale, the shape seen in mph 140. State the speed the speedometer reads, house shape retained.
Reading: mph 133
